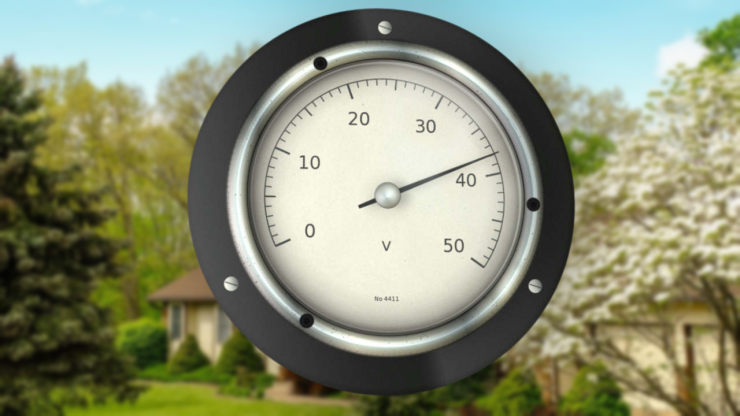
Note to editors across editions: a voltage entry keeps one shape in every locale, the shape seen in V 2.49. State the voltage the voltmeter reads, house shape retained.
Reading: V 38
